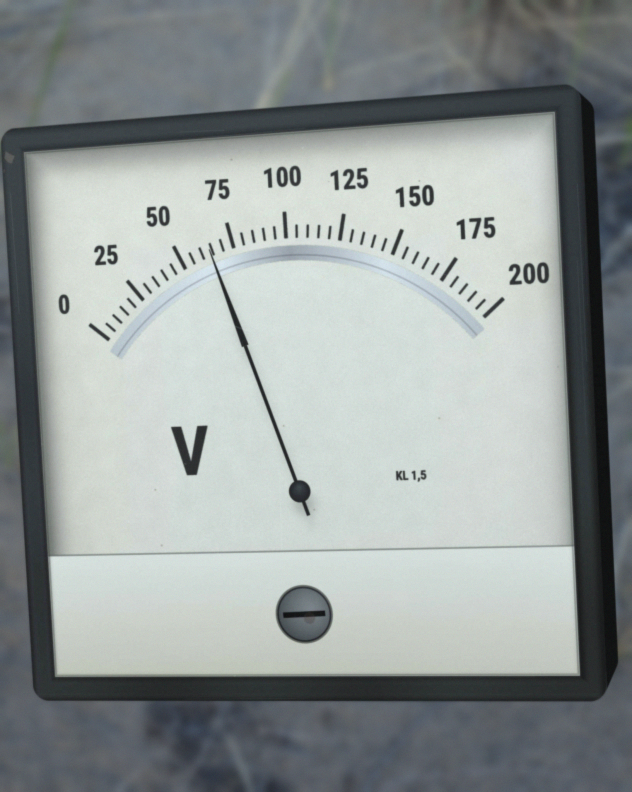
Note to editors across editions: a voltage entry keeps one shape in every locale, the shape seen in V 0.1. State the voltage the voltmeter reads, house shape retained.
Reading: V 65
